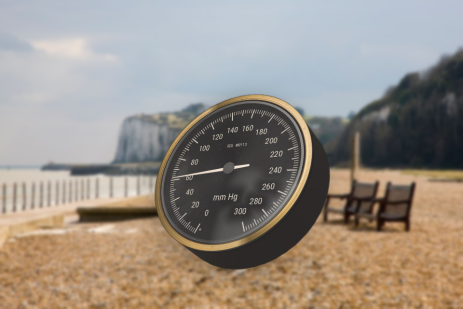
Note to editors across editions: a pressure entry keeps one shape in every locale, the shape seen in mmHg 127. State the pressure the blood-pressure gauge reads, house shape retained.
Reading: mmHg 60
